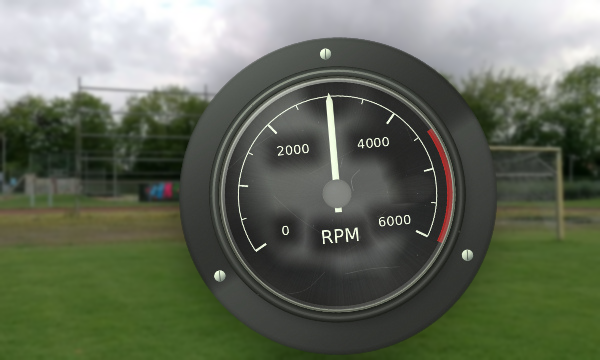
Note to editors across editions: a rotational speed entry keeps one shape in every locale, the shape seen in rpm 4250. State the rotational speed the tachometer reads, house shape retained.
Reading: rpm 3000
